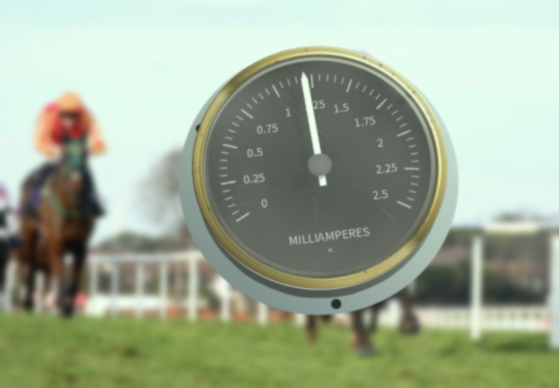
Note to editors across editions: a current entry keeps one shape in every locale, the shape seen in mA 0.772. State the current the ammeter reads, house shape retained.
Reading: mA 1.2
